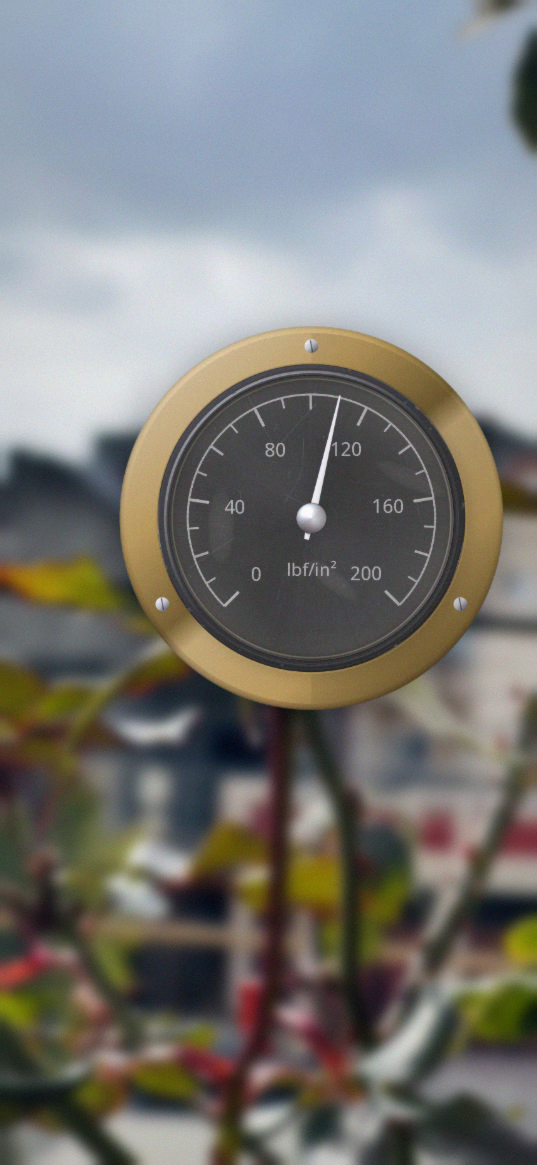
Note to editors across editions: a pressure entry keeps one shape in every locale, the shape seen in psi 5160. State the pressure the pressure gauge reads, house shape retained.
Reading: psi 110
